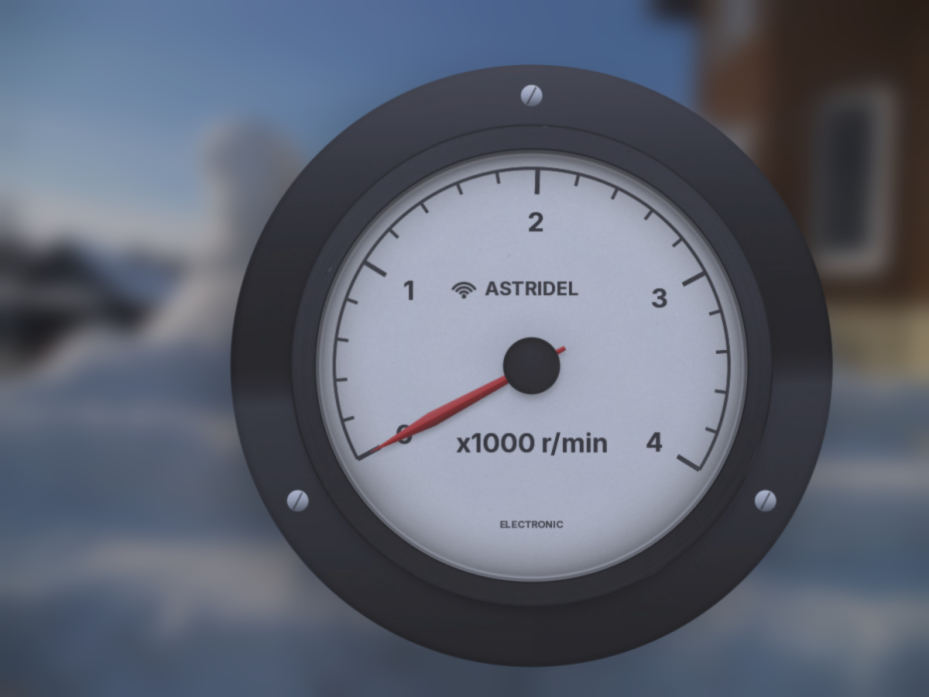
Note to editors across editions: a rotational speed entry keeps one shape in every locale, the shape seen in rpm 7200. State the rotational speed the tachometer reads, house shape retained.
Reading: rpm 0
